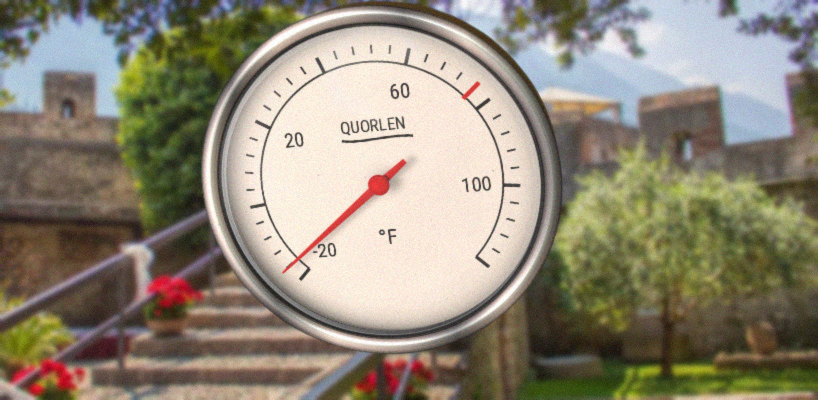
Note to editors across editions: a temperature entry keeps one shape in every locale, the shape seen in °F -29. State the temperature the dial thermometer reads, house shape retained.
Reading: °F -16
